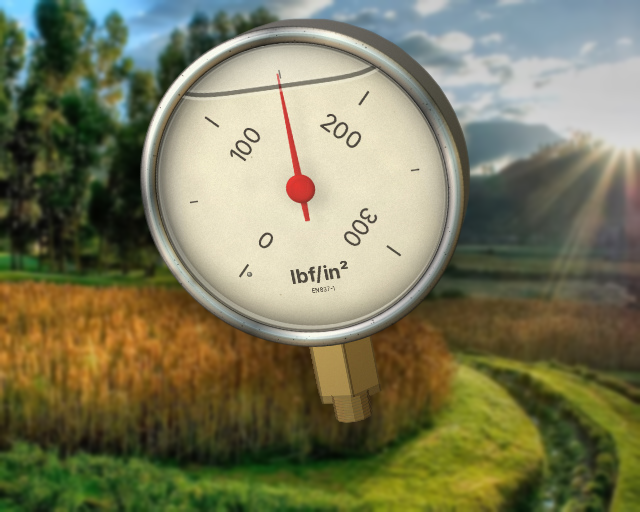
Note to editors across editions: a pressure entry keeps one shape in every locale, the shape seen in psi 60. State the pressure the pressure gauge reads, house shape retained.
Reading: psi 150
